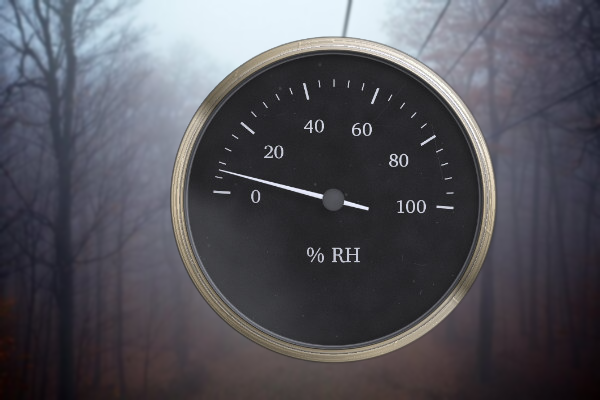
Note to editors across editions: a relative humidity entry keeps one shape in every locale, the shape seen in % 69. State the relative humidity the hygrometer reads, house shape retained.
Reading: % 6
